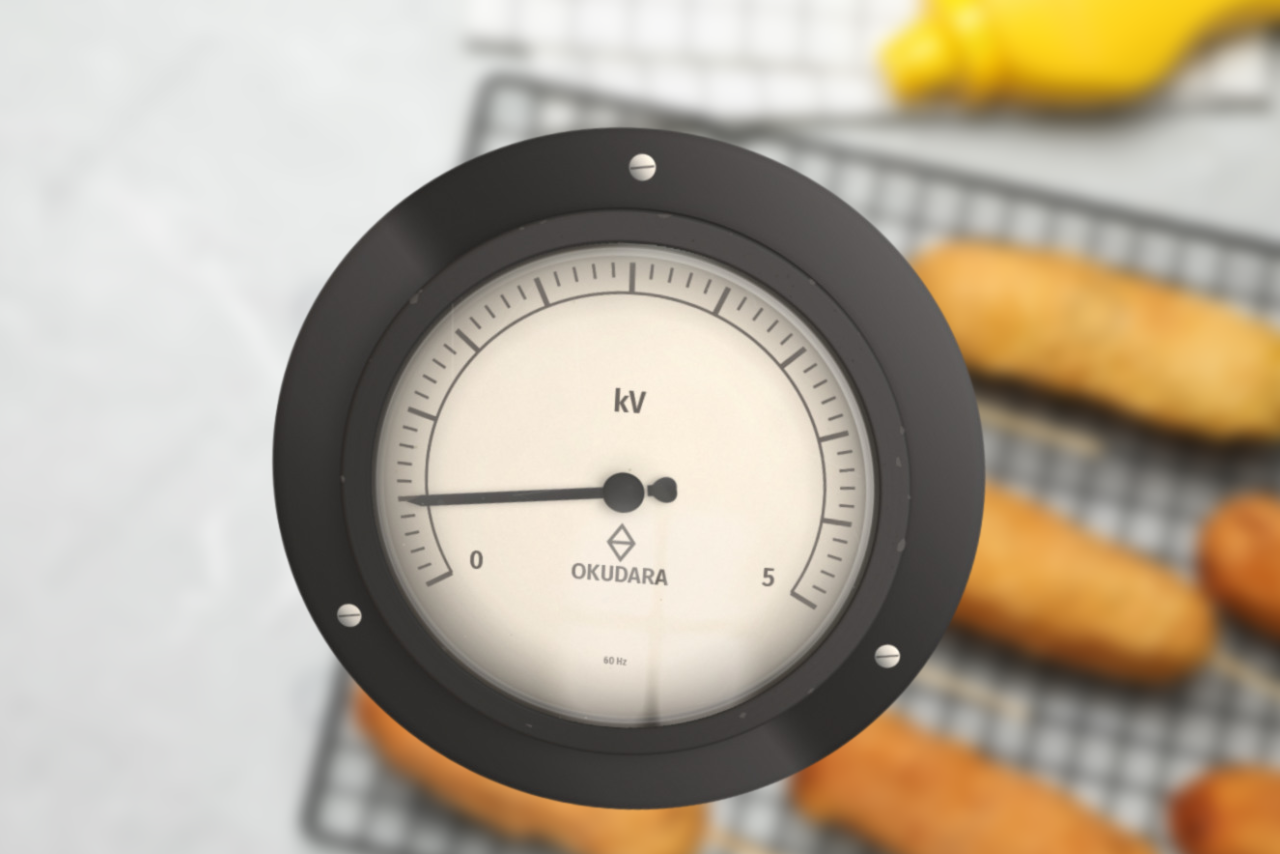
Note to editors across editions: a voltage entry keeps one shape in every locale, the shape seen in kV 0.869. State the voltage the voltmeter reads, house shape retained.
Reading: kV 0.5
